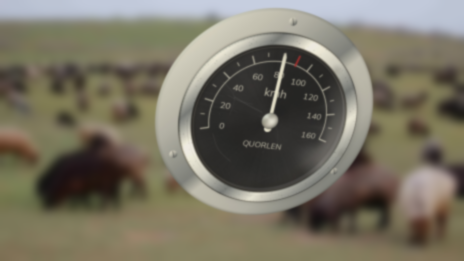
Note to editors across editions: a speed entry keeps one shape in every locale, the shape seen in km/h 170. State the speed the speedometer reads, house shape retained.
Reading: km/h 80
